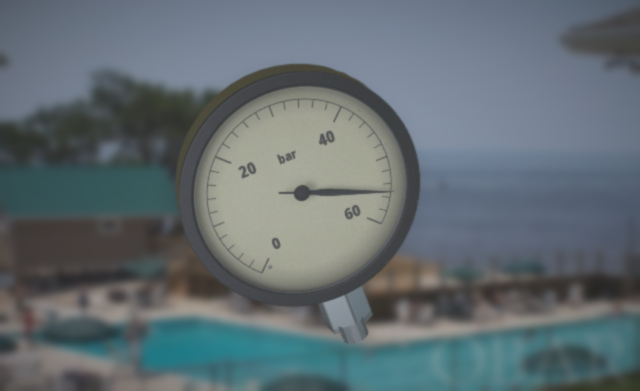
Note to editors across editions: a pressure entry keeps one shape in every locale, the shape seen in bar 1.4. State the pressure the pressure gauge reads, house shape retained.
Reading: bar 55
